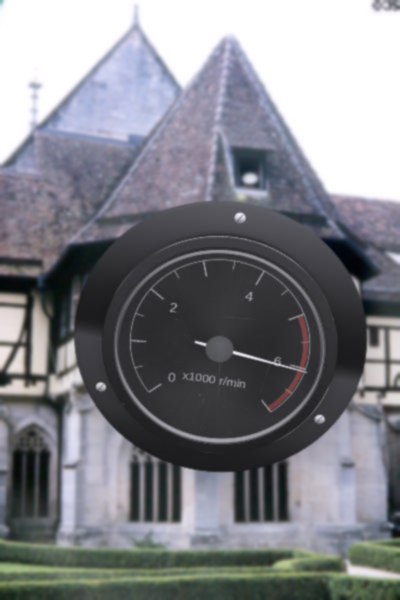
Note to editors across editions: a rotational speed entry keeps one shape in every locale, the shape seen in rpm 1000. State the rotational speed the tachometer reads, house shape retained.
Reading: rpm 6000
